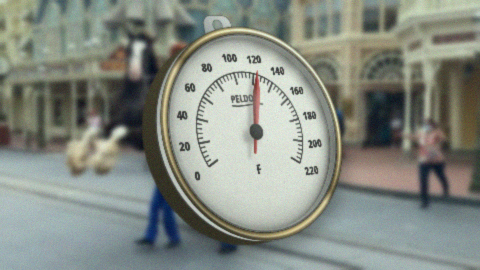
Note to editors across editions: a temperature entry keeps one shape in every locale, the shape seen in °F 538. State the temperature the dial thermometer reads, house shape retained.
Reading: °F 120
